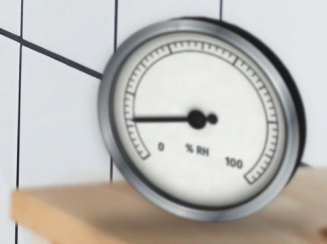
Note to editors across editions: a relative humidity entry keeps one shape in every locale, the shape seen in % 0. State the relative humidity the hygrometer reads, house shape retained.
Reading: % 12
